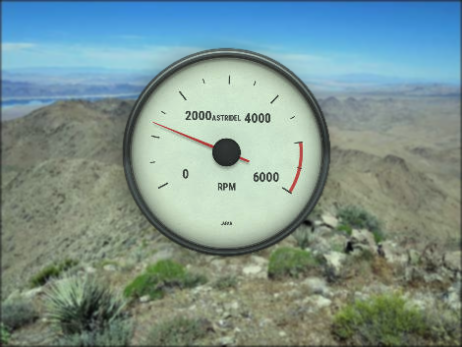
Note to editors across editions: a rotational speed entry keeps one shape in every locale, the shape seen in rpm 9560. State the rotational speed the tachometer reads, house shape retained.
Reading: rpm 1250
